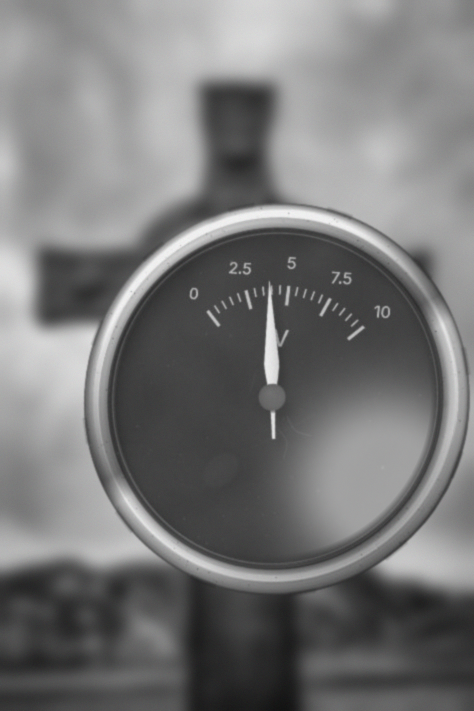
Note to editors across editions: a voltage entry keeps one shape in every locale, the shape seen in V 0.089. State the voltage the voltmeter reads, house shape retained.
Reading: V 4
